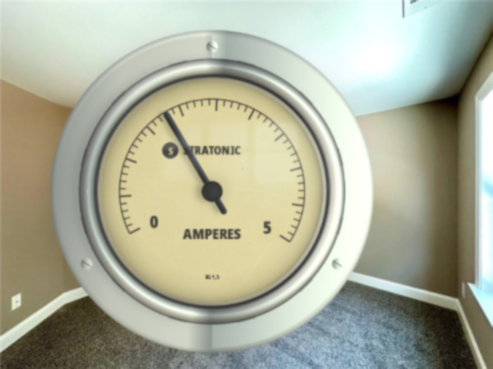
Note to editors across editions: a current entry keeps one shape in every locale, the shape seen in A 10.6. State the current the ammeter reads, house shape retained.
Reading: A 1.8
